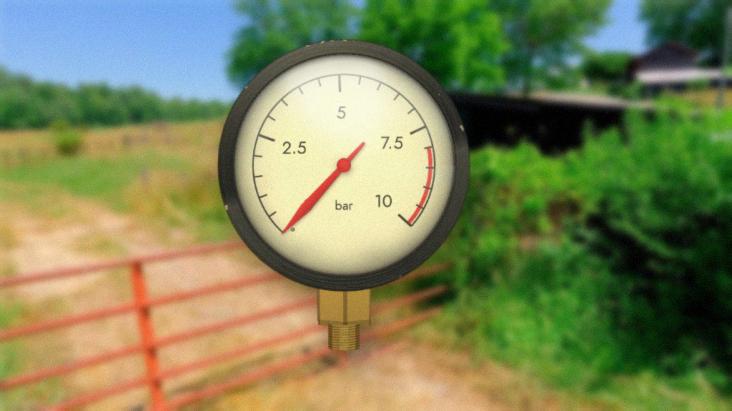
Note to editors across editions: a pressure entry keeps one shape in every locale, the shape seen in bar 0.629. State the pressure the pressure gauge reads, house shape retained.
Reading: bar 0
